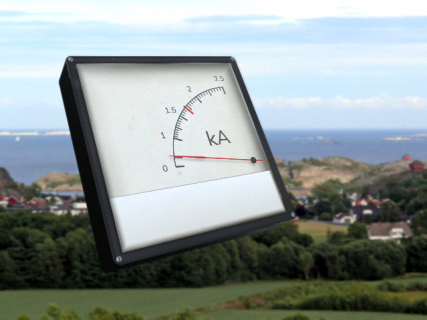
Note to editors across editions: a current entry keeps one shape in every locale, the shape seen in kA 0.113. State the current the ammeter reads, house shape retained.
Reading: kA 0.5
